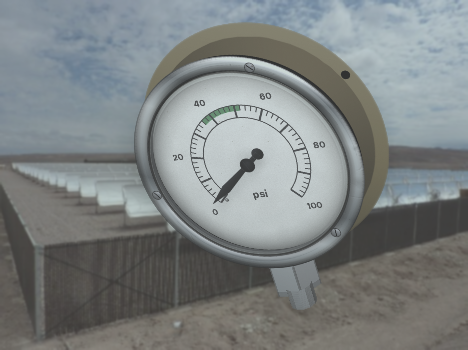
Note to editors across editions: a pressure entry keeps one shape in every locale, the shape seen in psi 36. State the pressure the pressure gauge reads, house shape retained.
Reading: psi 2
